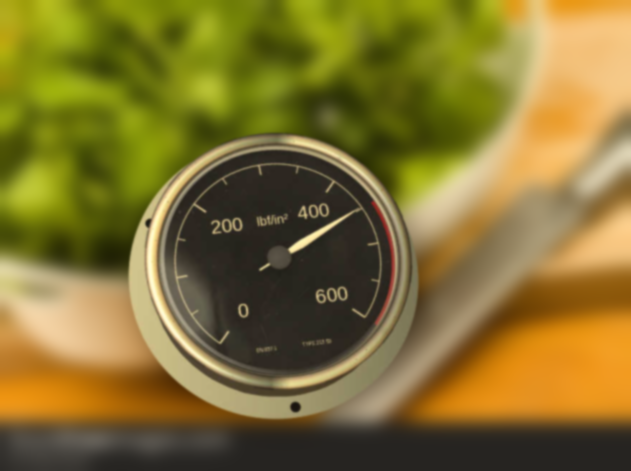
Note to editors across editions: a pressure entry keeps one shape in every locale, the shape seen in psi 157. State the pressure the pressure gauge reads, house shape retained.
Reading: psi 450
